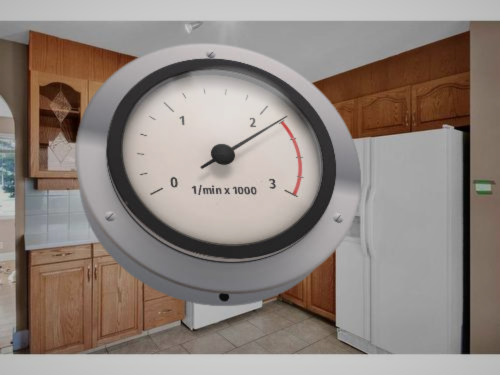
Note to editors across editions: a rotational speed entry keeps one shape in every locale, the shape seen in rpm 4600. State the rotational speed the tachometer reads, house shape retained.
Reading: rpm 2200
